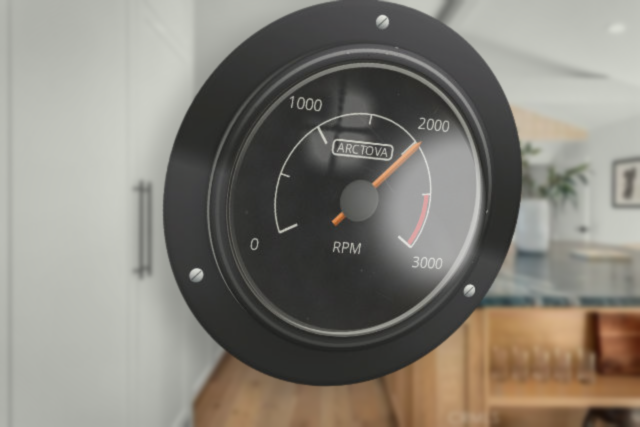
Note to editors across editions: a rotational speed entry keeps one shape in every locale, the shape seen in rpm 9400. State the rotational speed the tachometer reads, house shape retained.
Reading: rpm 2000
